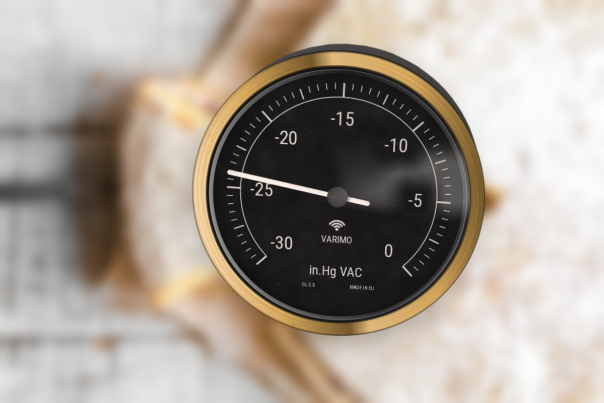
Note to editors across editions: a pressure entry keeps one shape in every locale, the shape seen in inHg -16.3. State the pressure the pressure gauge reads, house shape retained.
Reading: inHg -24
